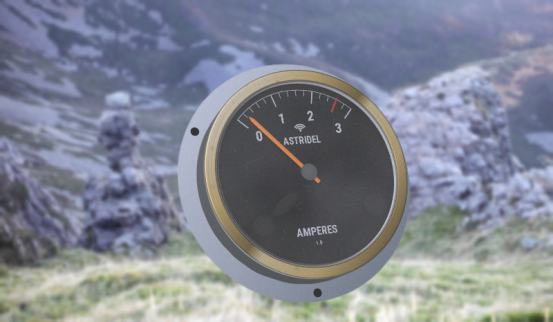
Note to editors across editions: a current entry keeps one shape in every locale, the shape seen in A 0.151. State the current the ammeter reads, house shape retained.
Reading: A 0.2
